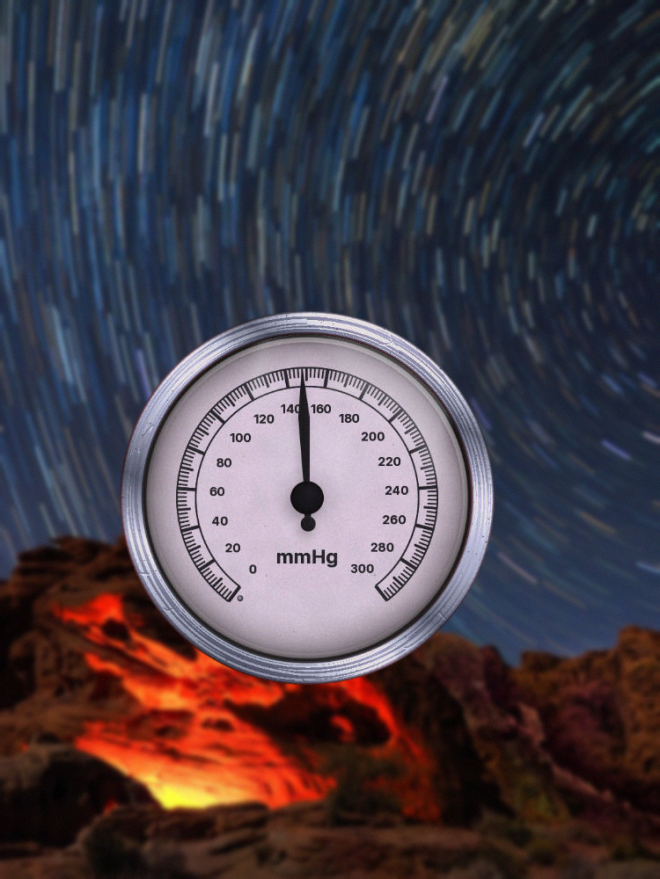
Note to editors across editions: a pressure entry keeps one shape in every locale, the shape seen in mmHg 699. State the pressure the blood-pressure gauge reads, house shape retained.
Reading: mmHg 148
